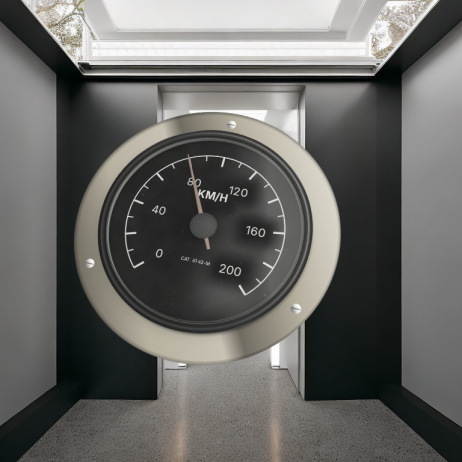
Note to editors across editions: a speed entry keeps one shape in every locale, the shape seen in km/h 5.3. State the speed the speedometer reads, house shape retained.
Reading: km/h 80
